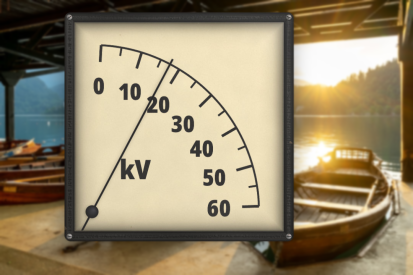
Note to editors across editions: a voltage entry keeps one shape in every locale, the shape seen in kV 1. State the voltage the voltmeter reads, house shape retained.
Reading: kV 17.5
